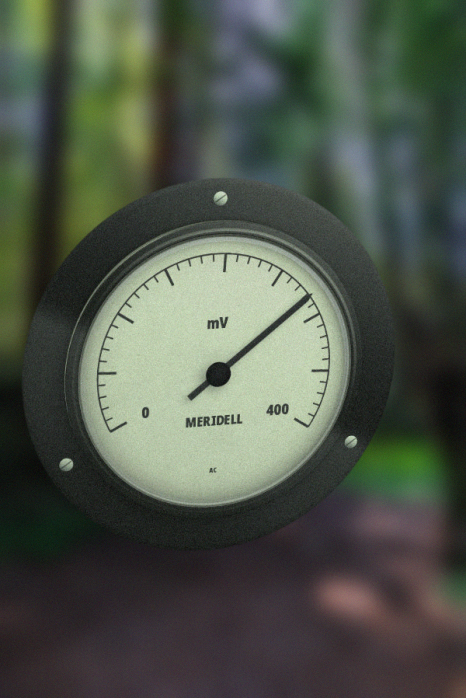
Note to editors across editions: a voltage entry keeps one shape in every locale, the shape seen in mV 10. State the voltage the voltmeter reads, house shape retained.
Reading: mV 280
